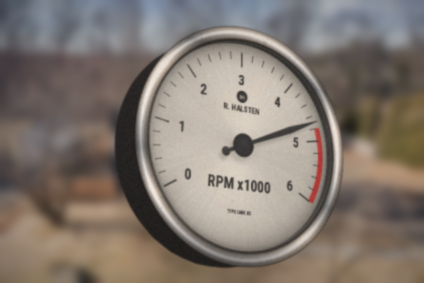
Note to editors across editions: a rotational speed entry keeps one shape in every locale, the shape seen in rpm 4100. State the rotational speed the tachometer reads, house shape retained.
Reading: rpm 4700
